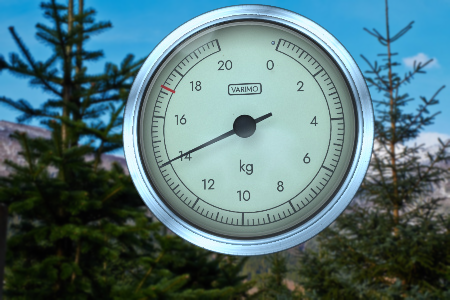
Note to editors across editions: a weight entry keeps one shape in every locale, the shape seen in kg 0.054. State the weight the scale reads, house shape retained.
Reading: kg 14
